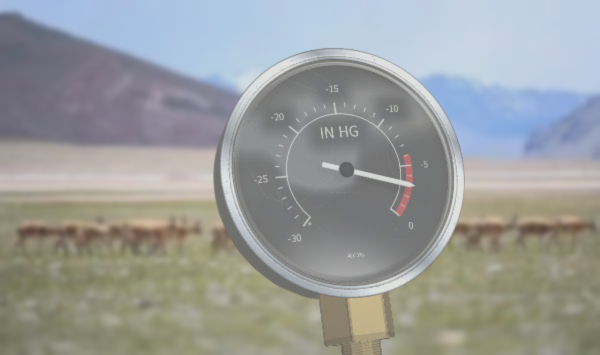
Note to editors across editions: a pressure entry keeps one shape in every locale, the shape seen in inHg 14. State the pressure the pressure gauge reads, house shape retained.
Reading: inHg -3
